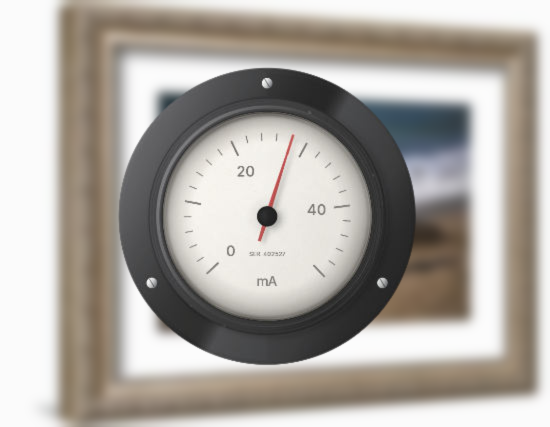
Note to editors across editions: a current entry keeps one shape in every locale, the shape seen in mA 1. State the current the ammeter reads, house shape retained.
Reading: mA 28
